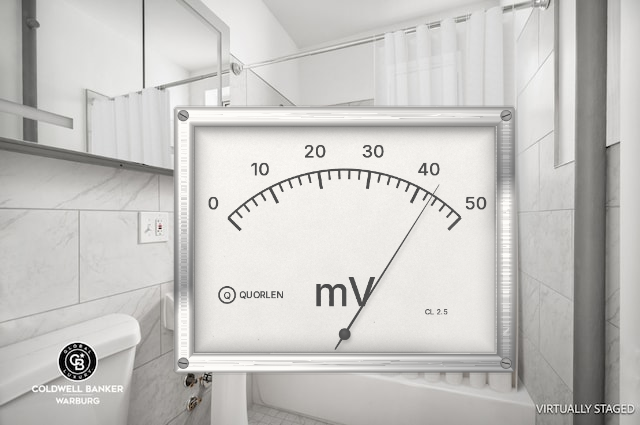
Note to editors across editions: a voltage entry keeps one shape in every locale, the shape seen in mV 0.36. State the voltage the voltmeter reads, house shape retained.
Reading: mV 43
